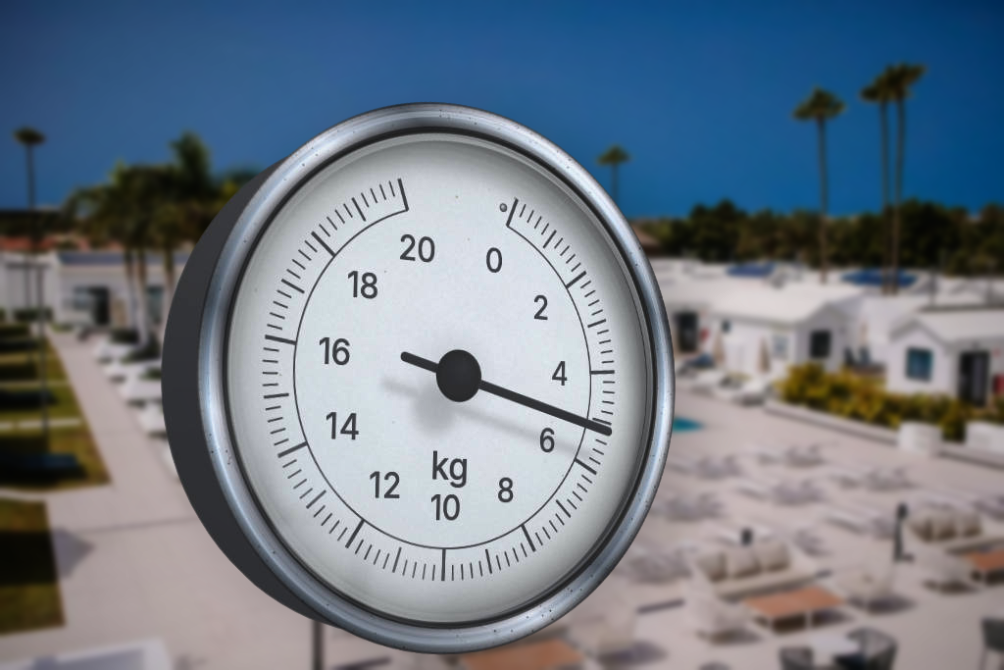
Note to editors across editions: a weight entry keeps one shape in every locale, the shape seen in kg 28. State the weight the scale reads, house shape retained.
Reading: kg 5.2
